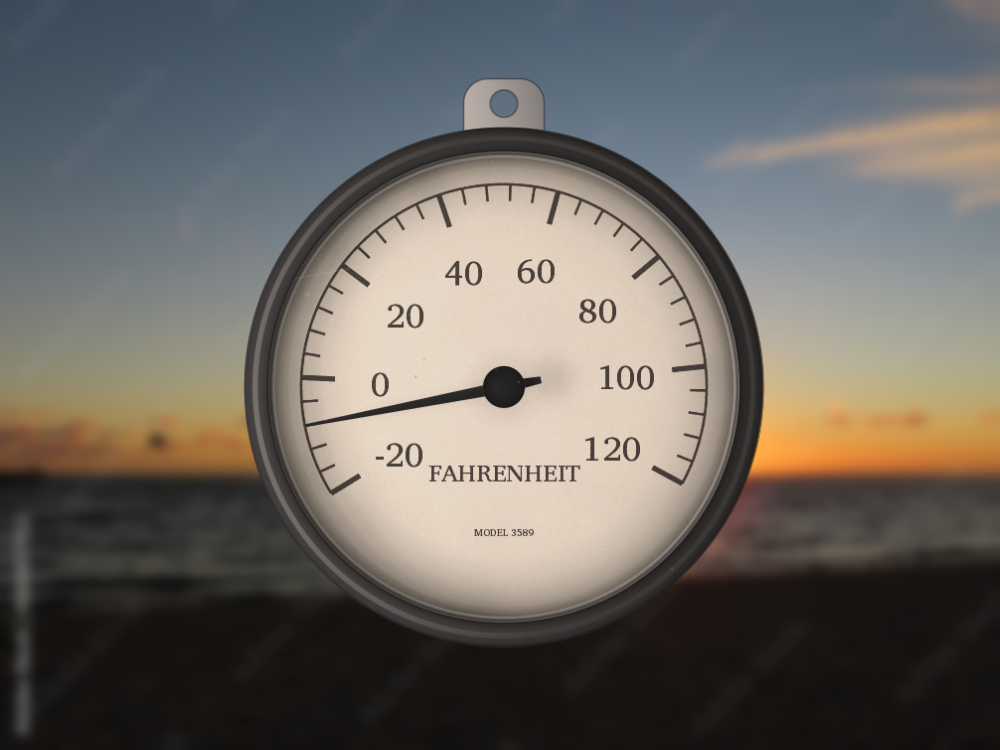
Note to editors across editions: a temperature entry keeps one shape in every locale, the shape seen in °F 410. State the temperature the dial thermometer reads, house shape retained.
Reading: °F -8
